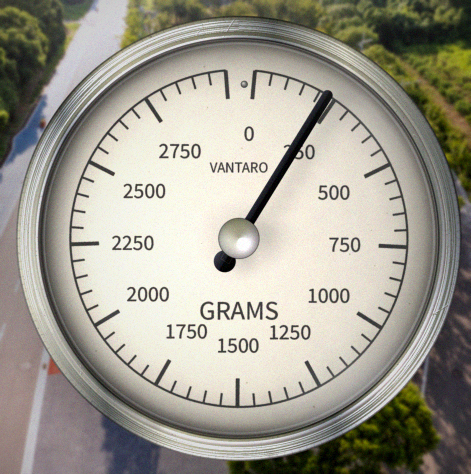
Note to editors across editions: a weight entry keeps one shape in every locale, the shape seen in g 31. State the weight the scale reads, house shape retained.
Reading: g 225
